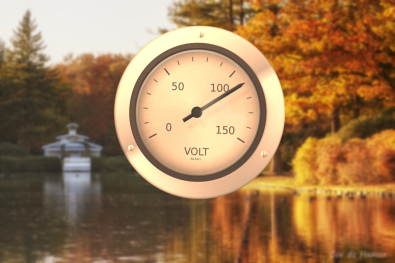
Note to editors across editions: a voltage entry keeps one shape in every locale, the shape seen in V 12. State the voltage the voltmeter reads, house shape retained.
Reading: V 110
